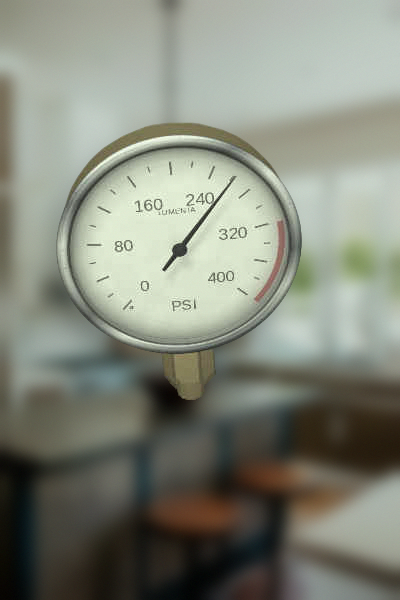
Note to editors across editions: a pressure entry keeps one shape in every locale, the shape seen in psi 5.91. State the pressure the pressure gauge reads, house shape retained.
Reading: psi 260
